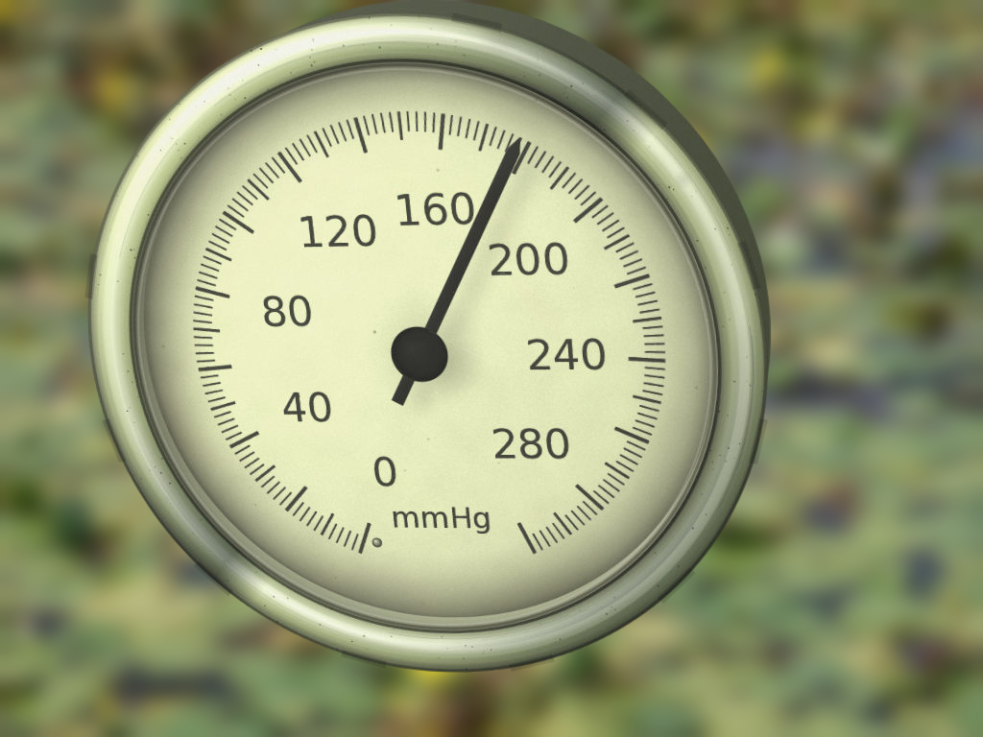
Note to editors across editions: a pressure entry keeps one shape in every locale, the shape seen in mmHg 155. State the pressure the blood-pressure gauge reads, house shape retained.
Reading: mmHg 178
